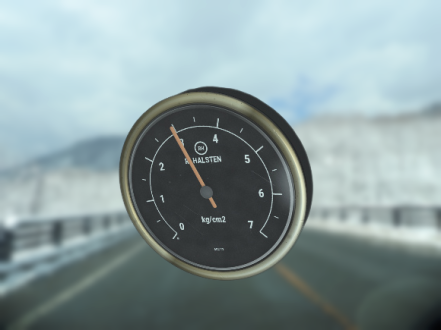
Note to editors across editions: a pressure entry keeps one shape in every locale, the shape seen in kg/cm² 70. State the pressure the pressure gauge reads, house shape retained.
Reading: kg/cm² 3
